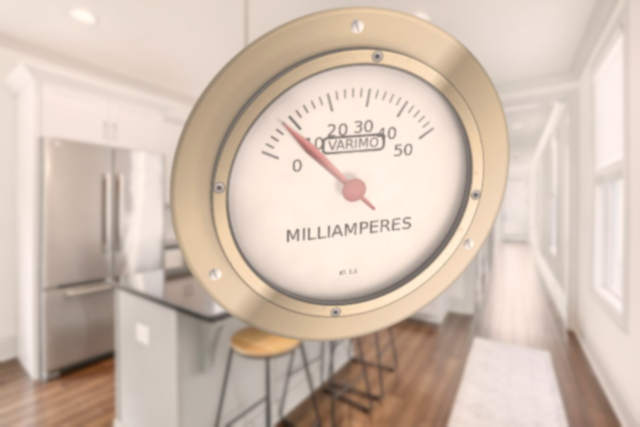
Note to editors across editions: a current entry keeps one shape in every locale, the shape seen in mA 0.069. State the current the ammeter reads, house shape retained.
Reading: mA 8
